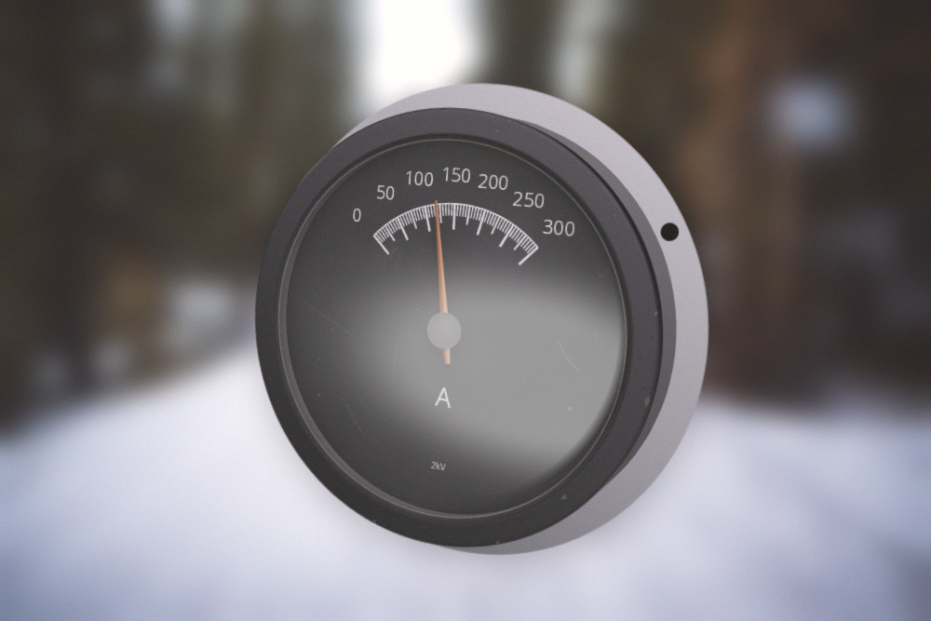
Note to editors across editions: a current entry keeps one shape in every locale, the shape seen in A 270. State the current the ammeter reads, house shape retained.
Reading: A 125
